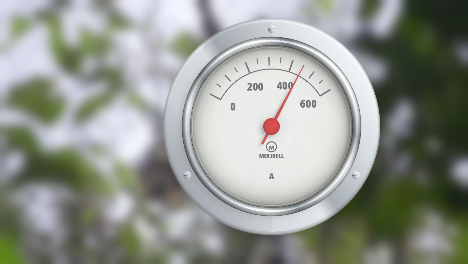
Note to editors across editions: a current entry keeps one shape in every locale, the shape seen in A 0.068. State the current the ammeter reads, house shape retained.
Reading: A 450
